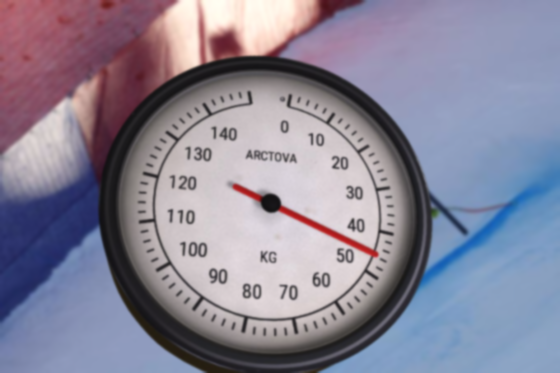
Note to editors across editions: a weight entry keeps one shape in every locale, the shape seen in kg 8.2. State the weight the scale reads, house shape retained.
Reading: kg 46
